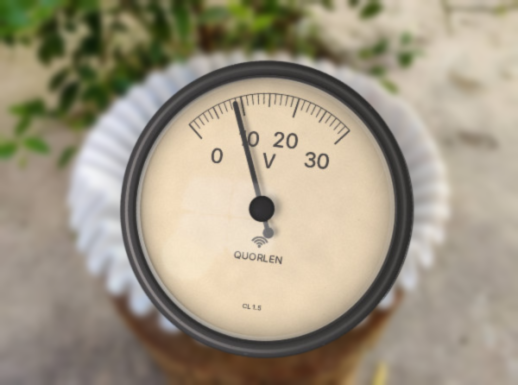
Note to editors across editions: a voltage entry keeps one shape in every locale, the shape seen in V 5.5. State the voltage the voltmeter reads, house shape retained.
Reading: V 9
